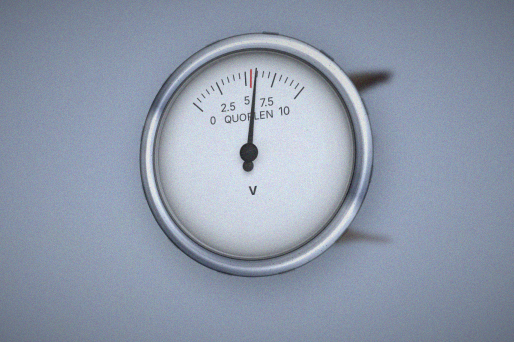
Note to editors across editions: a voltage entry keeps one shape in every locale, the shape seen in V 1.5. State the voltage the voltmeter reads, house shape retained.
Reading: V 6
